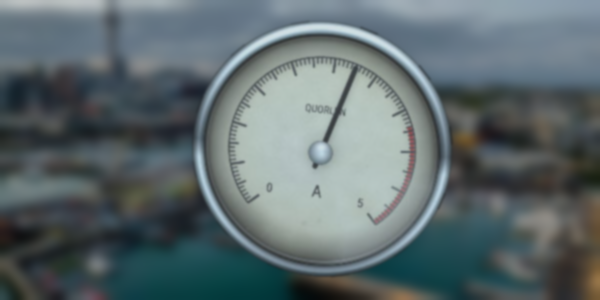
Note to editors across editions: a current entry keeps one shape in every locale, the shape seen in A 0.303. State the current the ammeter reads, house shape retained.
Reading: A 2.75
